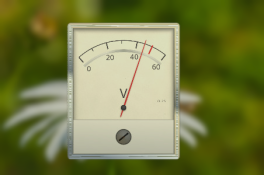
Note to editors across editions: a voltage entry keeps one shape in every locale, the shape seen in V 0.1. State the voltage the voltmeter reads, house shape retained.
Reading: V 45
